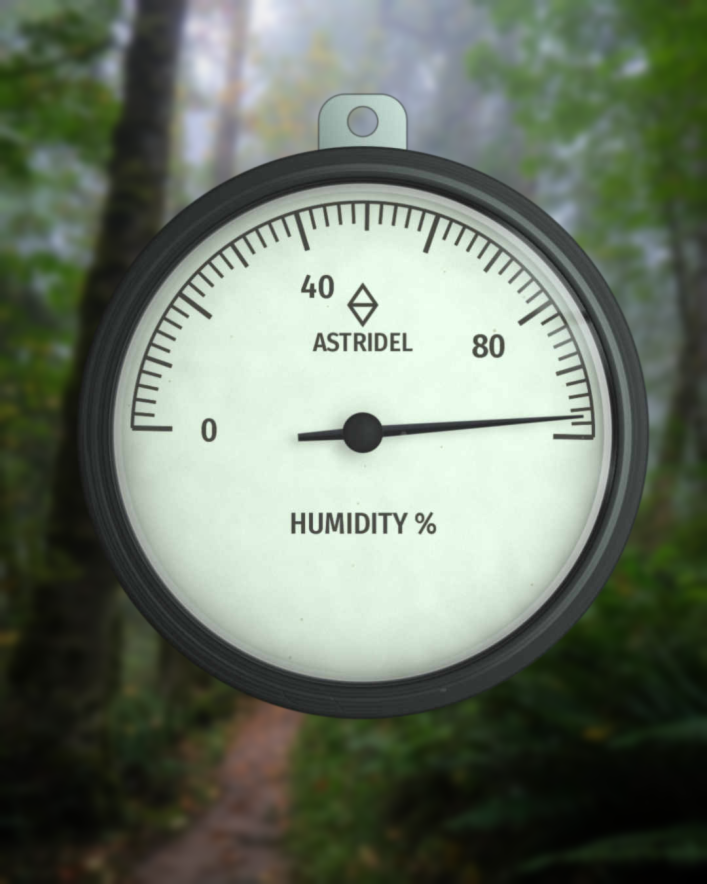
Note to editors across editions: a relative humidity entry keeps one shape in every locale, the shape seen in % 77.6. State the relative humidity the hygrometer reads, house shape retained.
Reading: % 97
